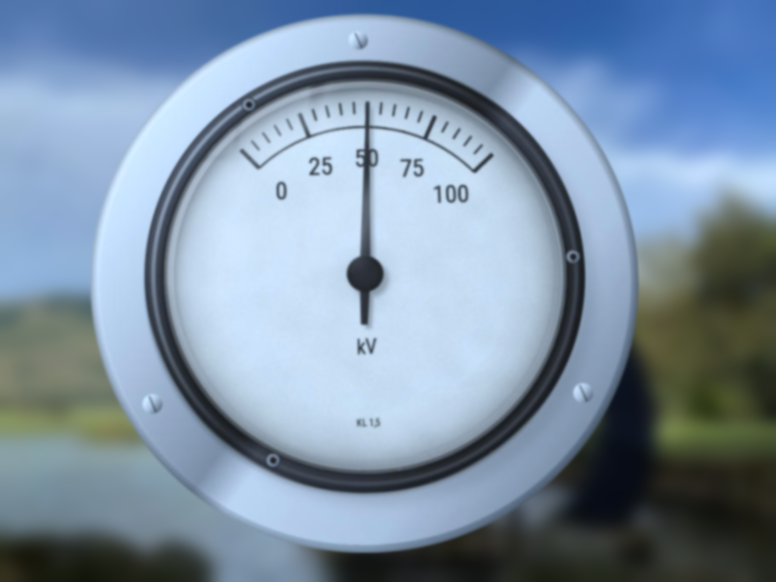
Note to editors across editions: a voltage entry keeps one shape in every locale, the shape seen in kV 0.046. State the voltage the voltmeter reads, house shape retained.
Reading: kV 50
